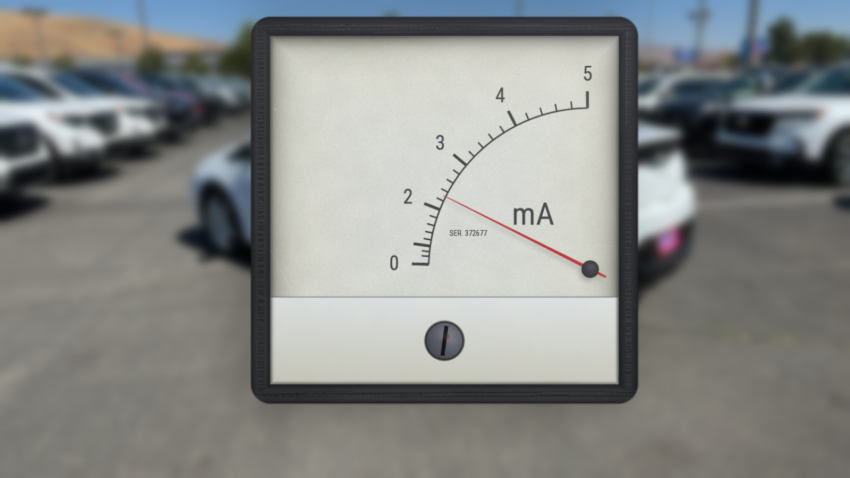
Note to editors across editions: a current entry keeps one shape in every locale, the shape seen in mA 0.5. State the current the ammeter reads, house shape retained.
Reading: mA 2.3
